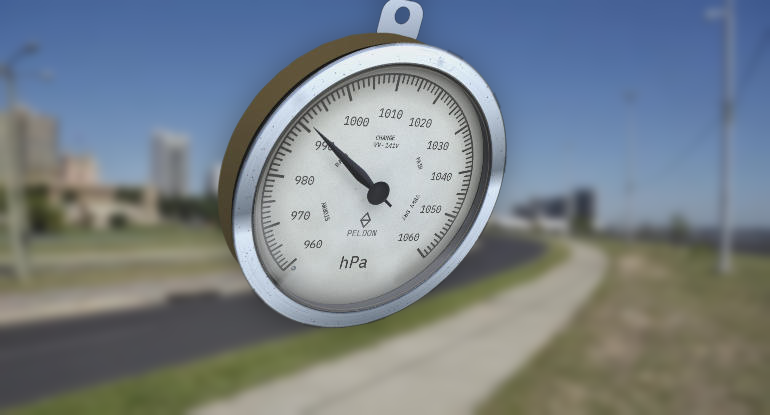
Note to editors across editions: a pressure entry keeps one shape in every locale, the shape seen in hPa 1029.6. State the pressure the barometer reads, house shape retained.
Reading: hPa 991
